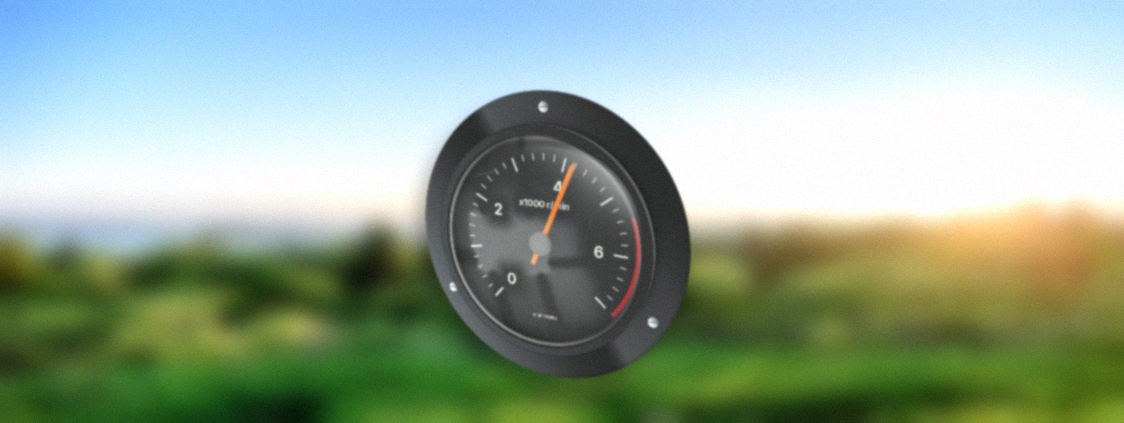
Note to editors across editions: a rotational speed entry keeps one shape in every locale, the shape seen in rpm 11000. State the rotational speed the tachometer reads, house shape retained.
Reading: rpm 4200
